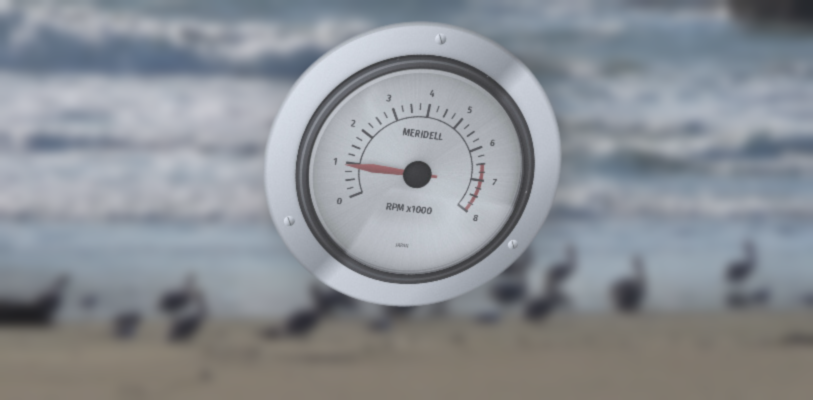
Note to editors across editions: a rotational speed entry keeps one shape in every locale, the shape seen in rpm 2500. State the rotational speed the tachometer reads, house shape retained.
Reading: rpm 1000
